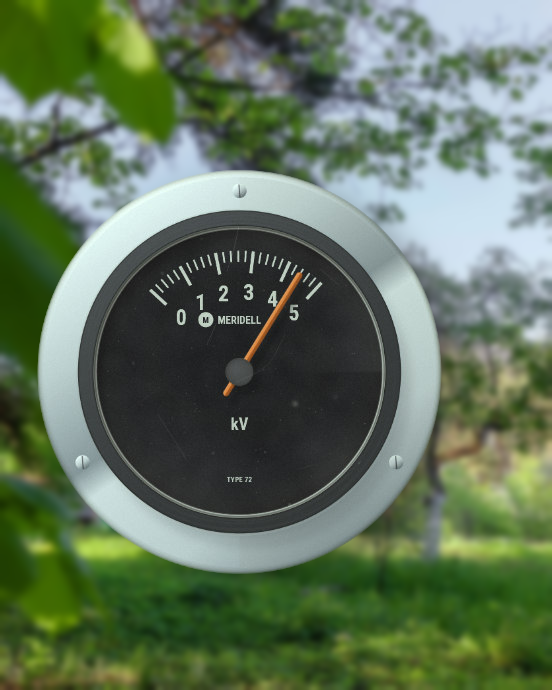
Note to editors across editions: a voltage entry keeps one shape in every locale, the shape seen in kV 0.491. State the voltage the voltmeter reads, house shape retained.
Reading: kV 4.4
